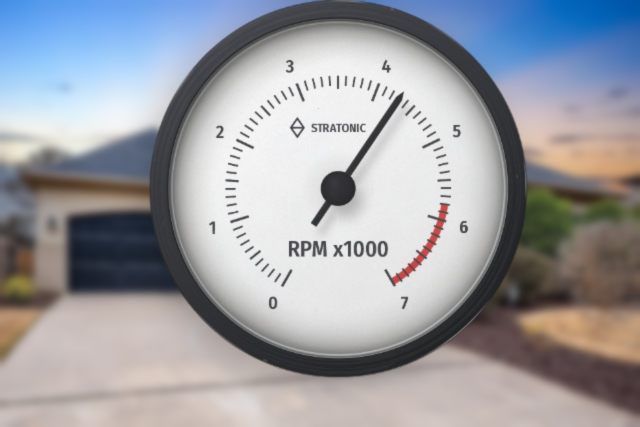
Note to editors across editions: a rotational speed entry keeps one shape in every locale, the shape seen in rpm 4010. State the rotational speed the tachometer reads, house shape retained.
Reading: rpm 4300
